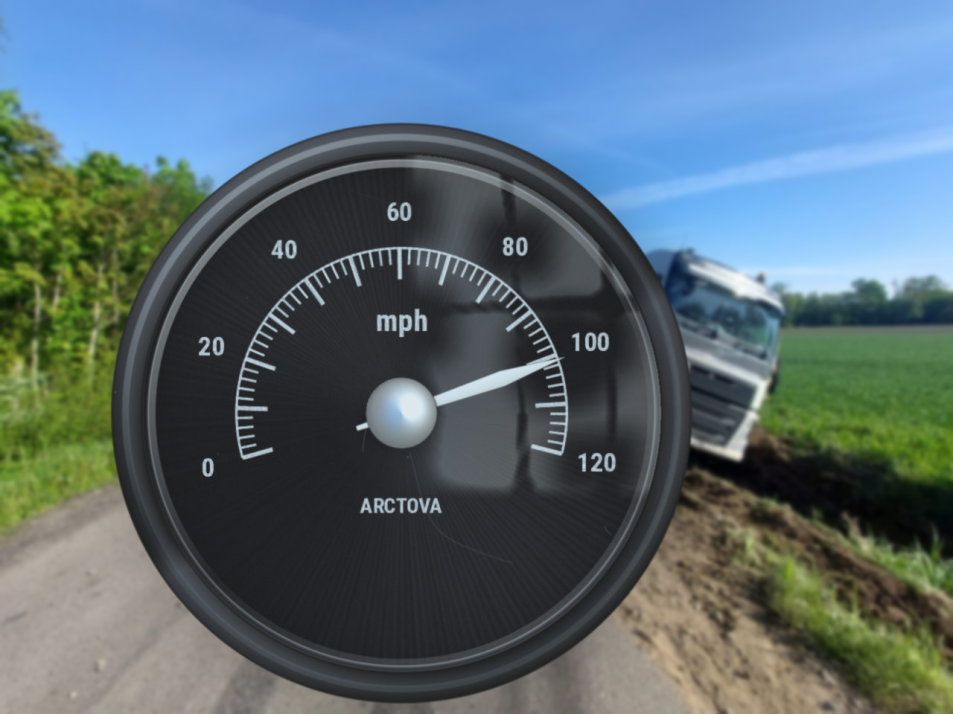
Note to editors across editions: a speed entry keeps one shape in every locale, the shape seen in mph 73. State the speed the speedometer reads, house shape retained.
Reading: mph 101
